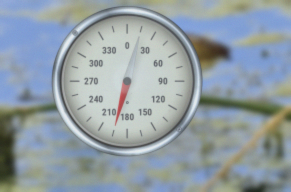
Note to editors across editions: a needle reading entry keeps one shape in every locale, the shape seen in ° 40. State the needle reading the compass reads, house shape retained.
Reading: ° 195
